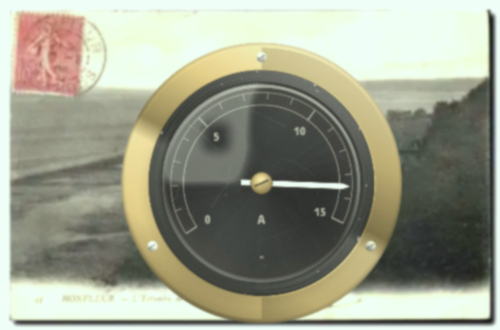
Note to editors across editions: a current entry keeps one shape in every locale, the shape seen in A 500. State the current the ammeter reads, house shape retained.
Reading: A 13.5
